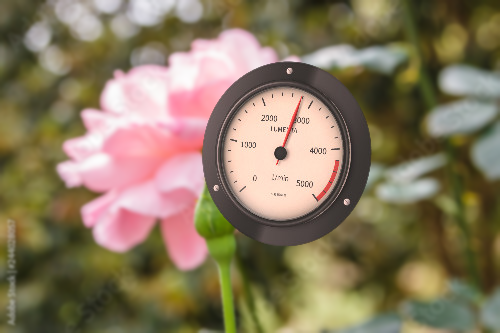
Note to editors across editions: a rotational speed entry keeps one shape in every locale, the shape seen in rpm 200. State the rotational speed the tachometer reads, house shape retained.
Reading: rpm 2800
